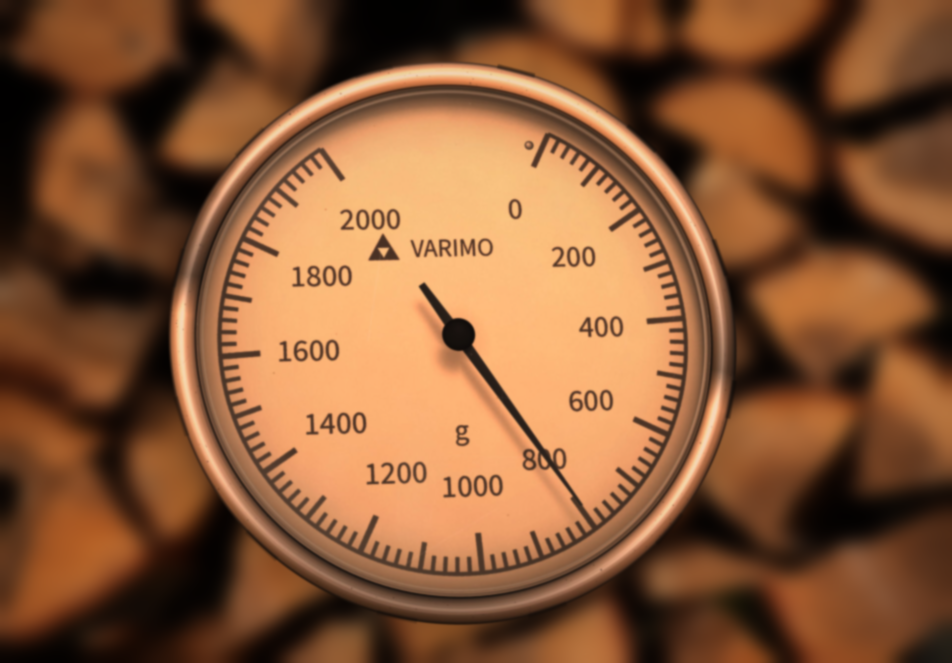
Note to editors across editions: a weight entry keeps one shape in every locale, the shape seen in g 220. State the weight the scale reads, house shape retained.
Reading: g 800
